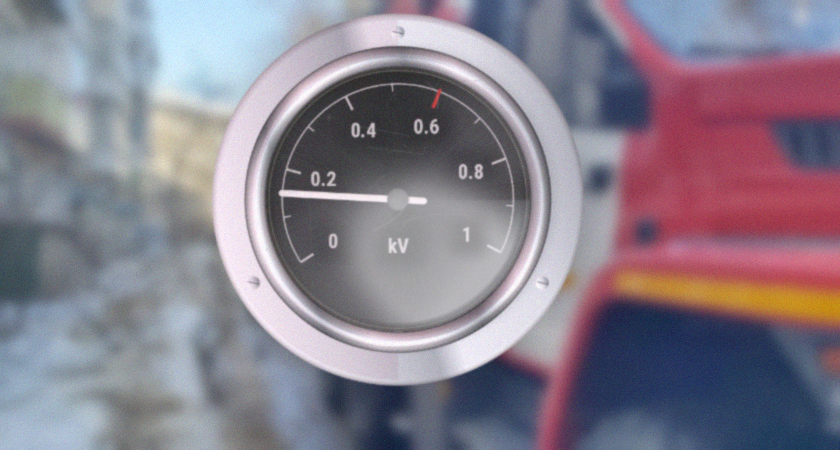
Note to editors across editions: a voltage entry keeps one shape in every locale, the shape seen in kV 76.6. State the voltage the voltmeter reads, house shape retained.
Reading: kV 0.15
